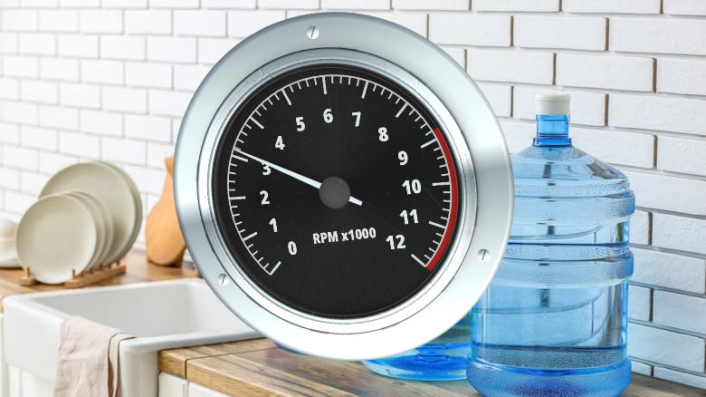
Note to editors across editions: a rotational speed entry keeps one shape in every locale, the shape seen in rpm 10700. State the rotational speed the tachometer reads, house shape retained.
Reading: rpm 3200
